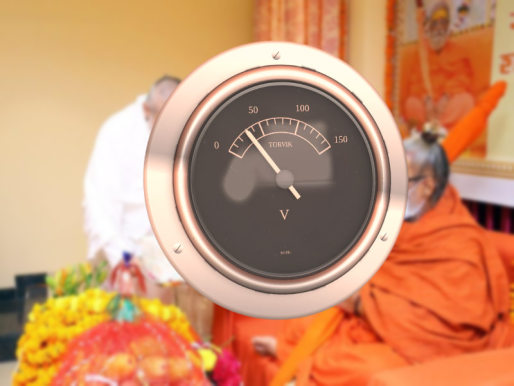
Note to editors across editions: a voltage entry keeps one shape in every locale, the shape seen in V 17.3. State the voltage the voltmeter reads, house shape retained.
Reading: V 30
